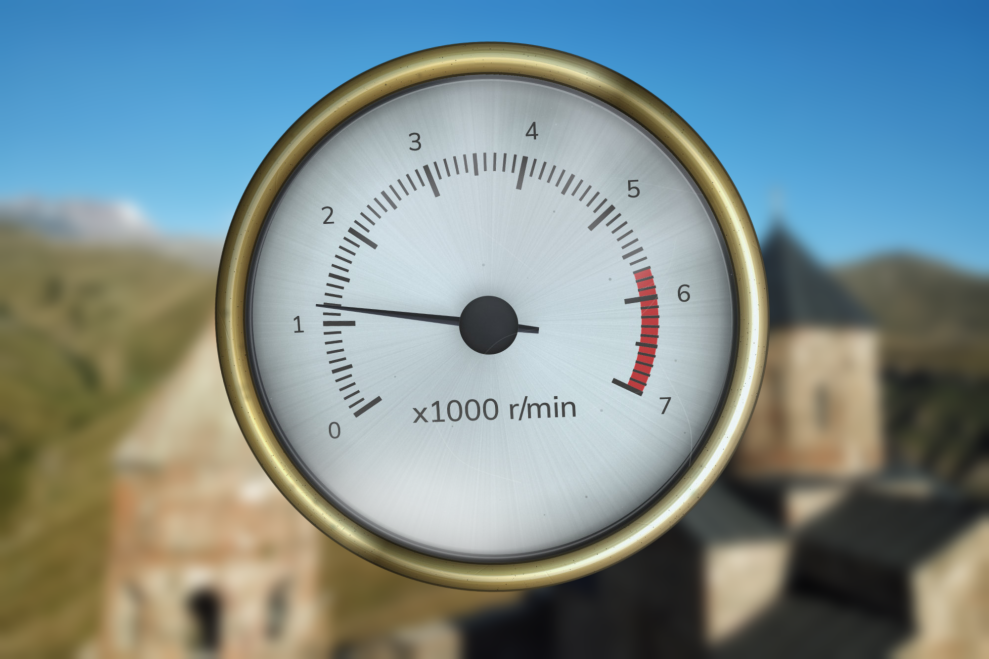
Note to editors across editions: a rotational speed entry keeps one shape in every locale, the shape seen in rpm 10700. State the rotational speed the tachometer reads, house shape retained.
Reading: rpm 1200
